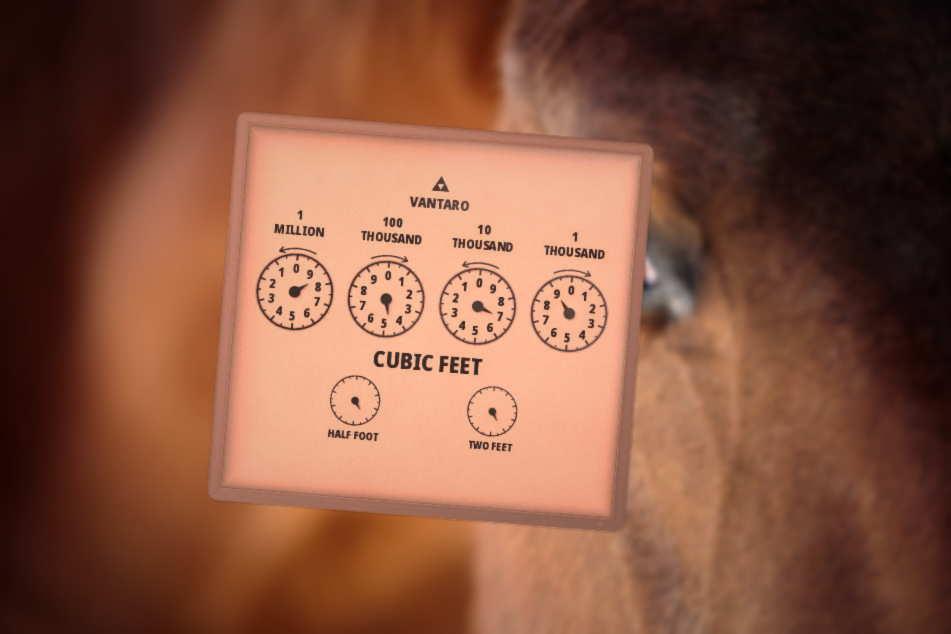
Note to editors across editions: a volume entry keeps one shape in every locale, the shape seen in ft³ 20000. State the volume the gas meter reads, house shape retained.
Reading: ft³ 846900
